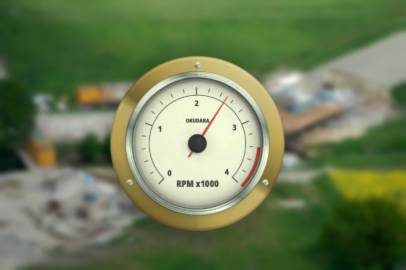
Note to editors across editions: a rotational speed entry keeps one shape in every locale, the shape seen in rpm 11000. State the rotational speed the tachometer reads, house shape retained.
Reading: rpm 2500
